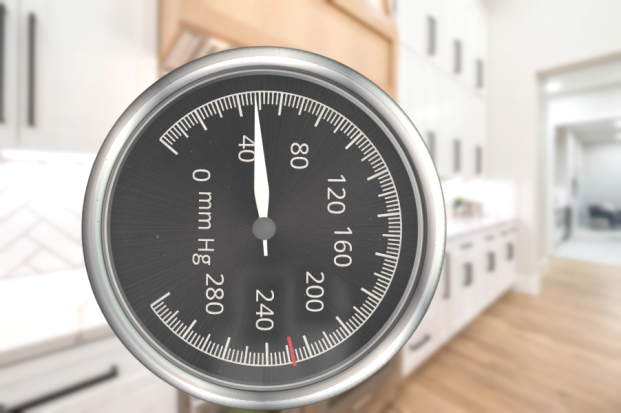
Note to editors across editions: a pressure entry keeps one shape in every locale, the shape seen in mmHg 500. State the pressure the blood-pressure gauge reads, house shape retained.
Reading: mmHg 48
